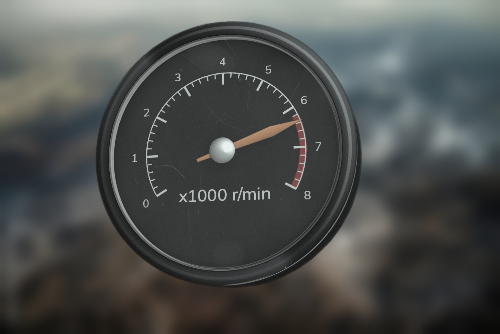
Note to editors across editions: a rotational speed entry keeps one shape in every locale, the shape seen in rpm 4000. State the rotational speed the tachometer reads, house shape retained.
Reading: rpm 6400
